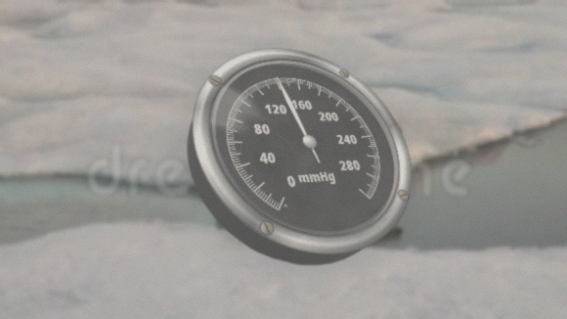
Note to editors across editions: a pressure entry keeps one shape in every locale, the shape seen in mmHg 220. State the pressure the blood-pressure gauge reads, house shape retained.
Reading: mmHg 140
